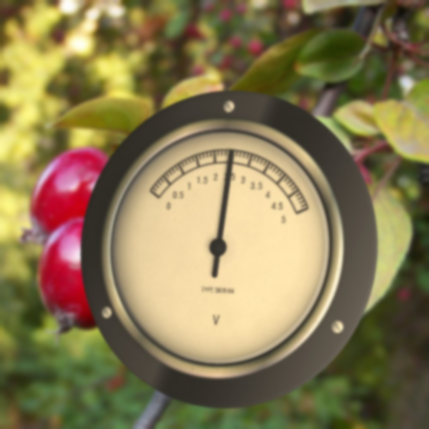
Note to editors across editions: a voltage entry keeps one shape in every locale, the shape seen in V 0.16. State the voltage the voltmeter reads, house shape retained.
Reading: V 2.5
